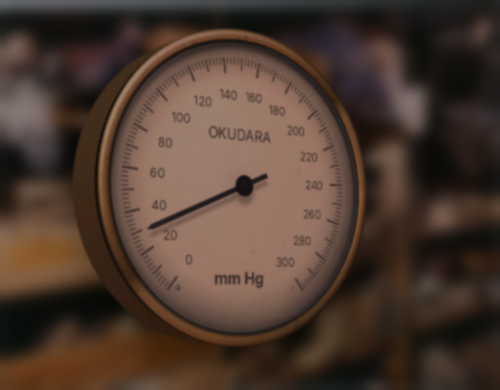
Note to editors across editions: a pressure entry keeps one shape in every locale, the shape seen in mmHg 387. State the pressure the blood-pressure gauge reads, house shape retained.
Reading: mmHg 30
